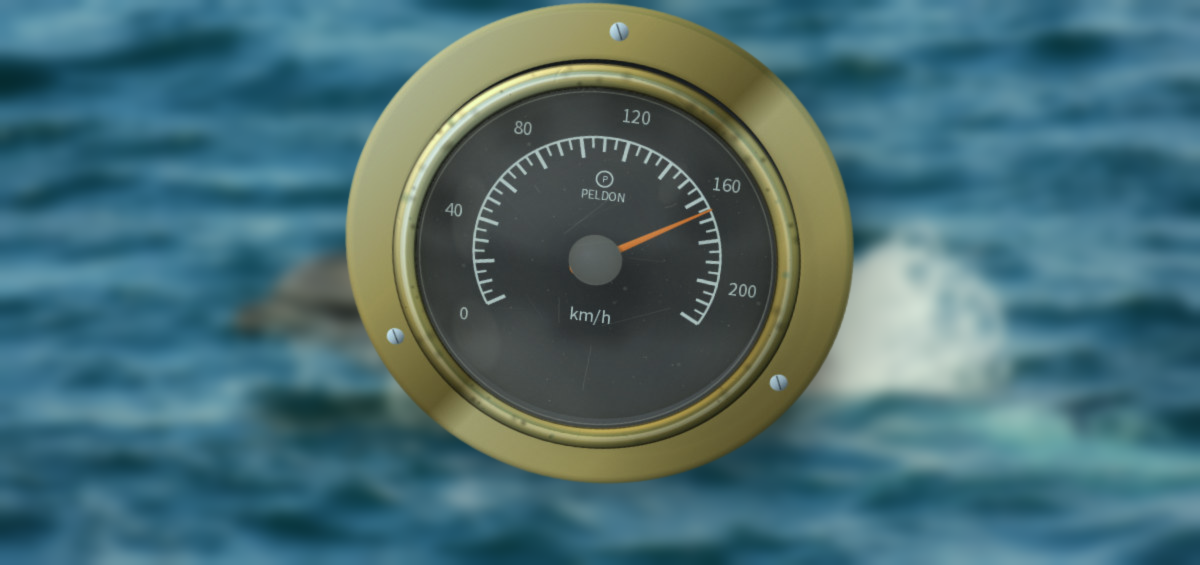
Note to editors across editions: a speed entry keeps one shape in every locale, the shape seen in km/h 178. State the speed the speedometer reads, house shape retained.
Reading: km/h 165
